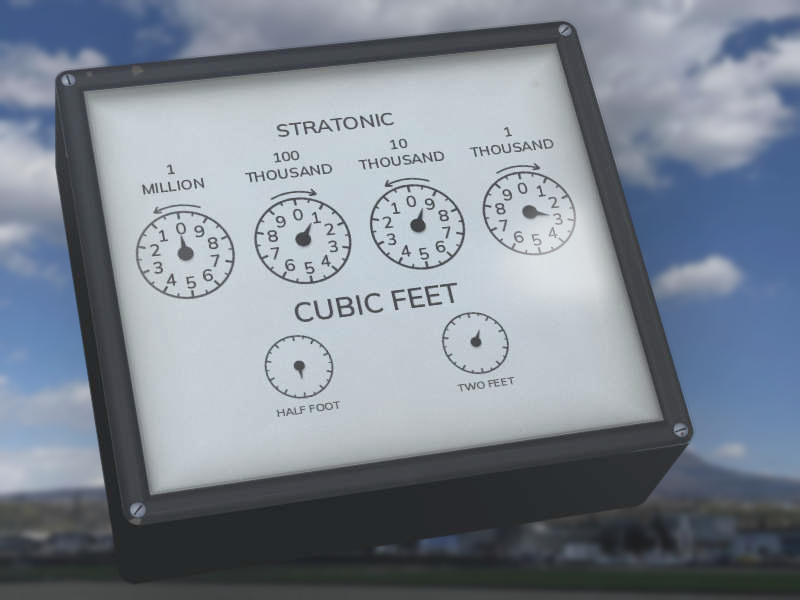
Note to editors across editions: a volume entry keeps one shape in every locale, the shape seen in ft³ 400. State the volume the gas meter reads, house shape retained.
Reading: ft³ 9300
